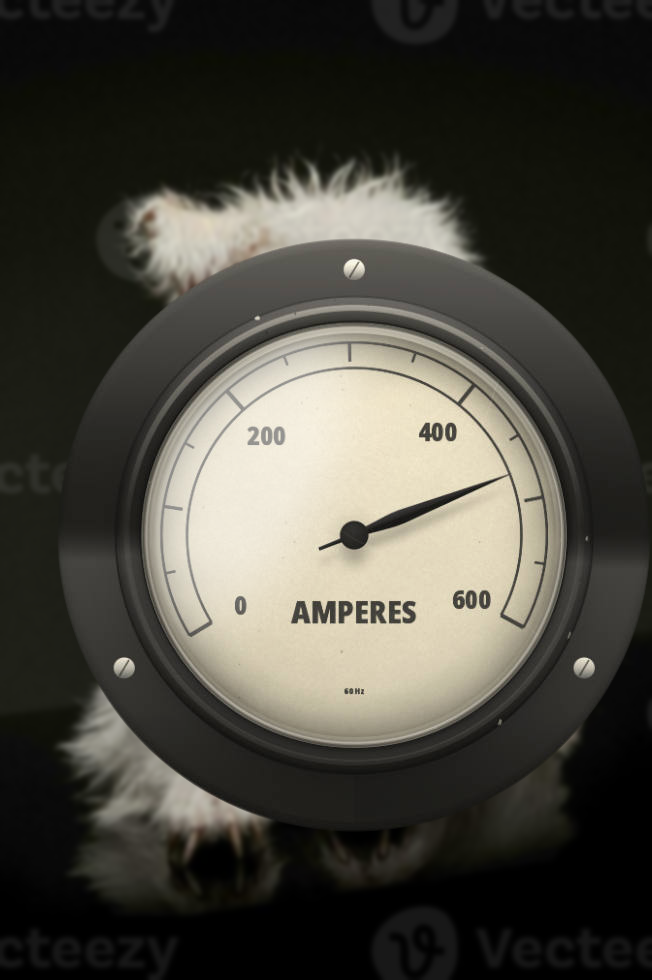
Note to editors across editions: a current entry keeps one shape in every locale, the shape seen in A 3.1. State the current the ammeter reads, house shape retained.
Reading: A 475
